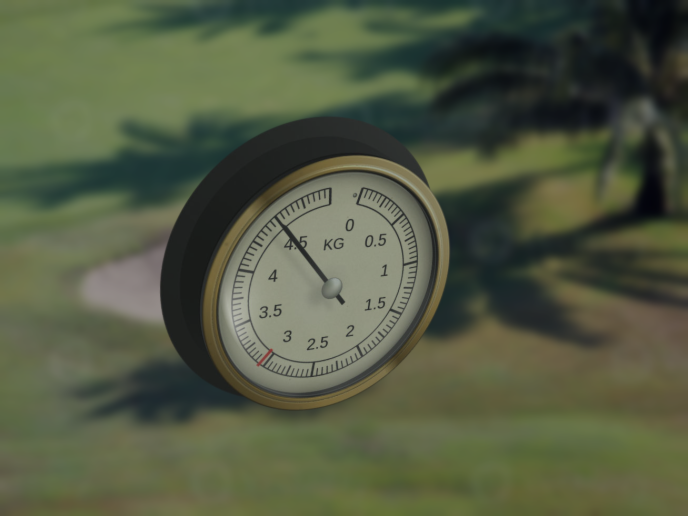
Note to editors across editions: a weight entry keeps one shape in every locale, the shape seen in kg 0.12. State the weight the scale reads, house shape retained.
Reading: kg 4.5
